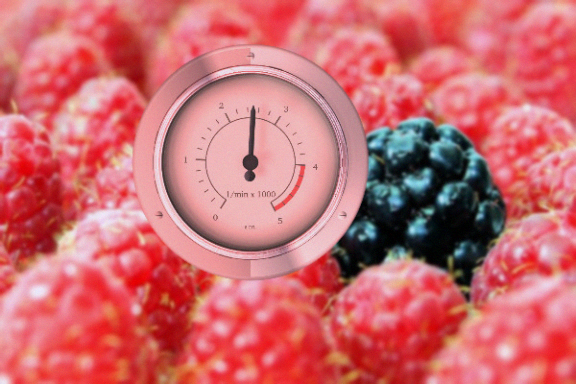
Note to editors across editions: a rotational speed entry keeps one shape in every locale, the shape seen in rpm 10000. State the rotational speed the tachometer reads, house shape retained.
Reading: rpm 2500
